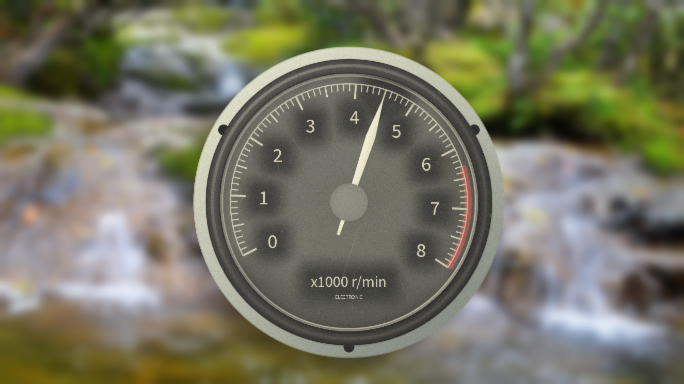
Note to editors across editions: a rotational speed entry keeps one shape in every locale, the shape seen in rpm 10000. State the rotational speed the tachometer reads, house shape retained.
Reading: rpm 4500
